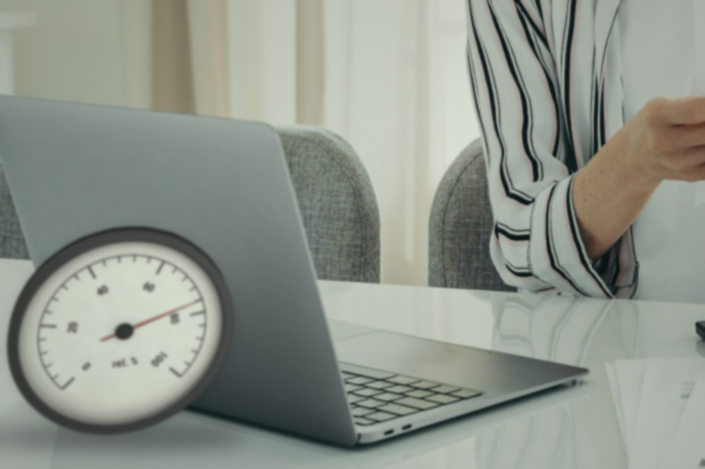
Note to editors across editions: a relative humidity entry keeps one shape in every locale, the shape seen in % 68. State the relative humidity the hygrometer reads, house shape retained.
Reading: % 76
